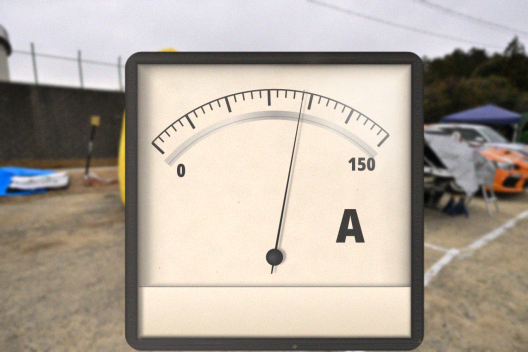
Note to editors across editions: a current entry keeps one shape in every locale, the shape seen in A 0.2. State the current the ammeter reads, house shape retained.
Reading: A 95
